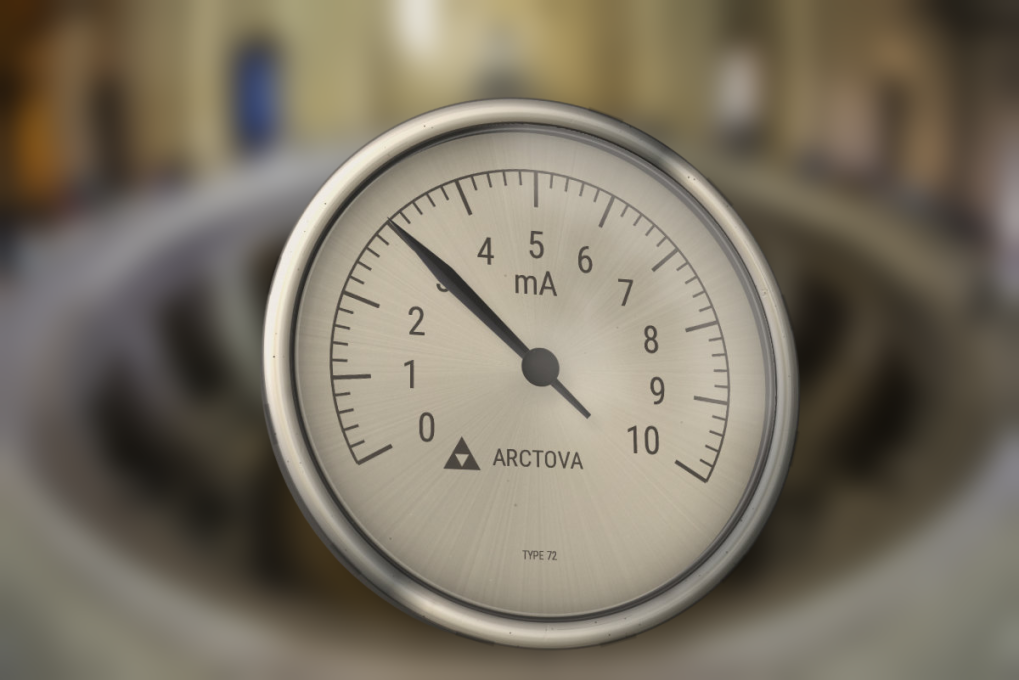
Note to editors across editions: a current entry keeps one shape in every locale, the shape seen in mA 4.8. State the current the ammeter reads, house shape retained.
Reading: mA 3
